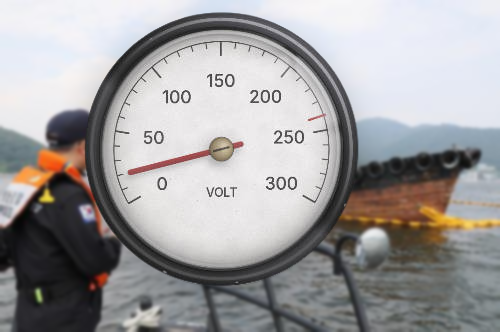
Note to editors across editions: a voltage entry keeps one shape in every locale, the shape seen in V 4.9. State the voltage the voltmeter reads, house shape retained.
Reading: V 20
